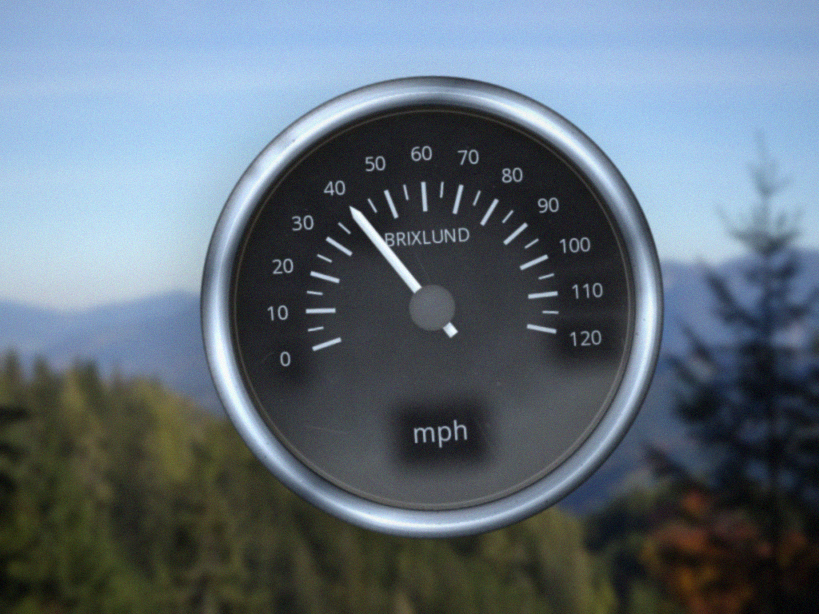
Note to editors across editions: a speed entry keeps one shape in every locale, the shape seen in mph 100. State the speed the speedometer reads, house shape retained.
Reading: mph 40
